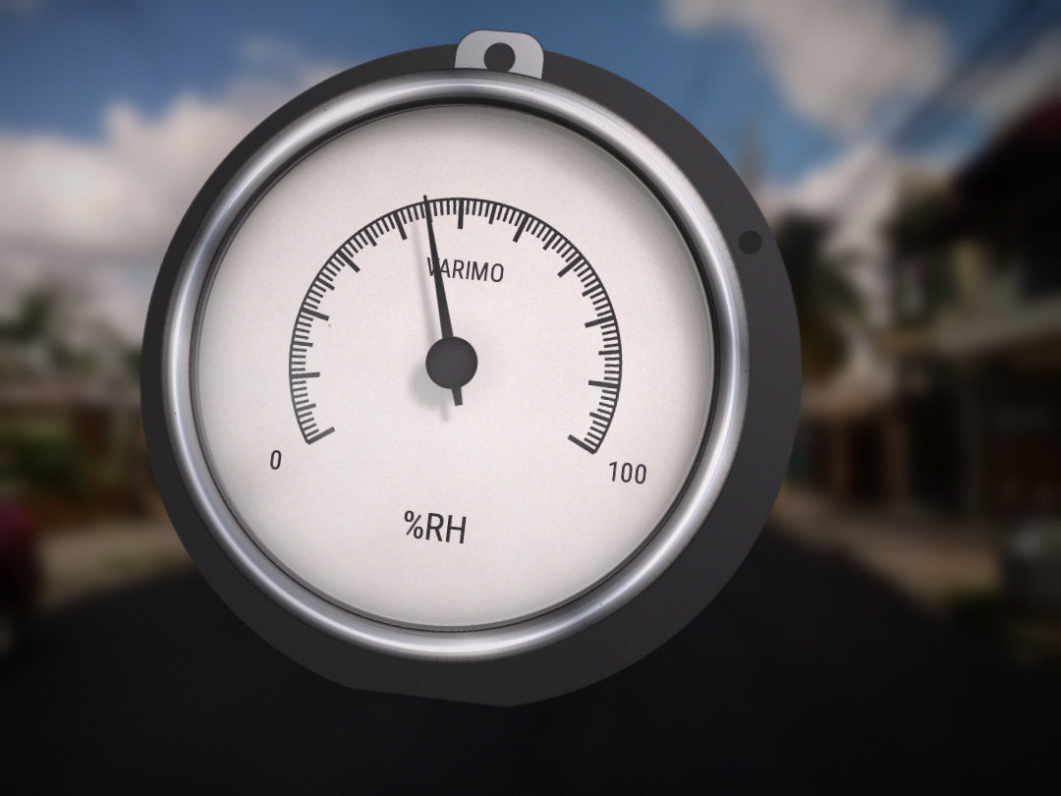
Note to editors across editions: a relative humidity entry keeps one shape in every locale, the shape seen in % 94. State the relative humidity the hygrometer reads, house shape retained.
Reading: % 45
